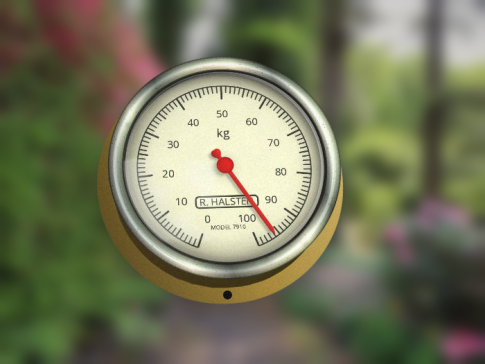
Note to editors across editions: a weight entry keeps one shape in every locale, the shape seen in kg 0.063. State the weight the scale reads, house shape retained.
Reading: kg 96
